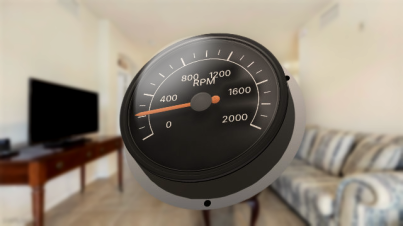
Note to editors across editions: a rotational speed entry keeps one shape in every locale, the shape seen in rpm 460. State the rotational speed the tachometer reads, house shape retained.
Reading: rpm 200
